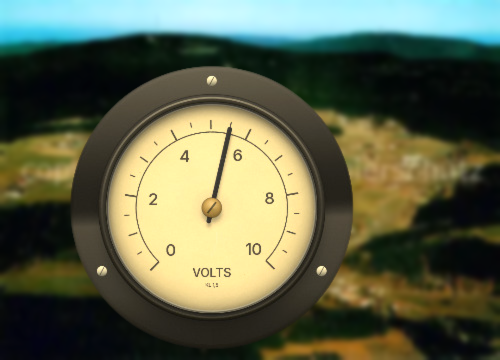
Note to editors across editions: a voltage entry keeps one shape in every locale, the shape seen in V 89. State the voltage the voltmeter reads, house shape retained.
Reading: V 5.5
